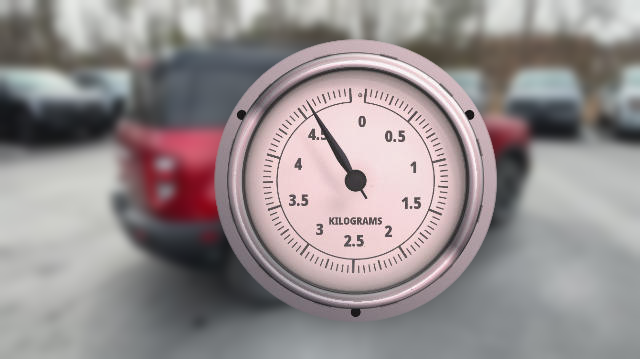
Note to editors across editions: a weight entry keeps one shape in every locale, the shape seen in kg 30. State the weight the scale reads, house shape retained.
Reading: kg 4.6
